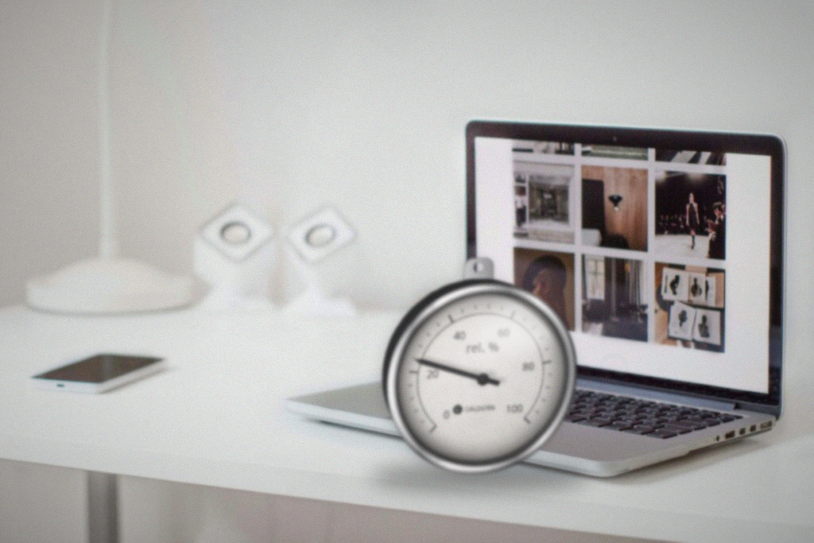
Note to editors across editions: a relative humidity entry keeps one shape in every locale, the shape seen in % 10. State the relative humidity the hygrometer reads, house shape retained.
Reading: % 24
